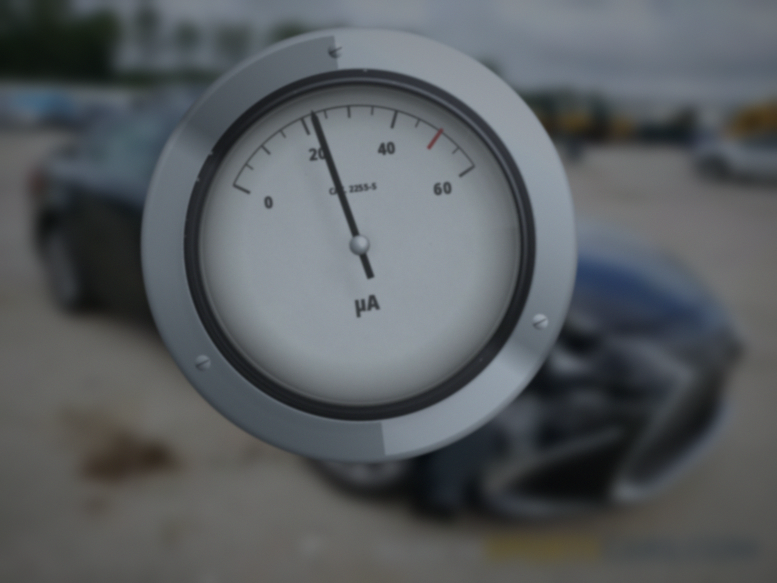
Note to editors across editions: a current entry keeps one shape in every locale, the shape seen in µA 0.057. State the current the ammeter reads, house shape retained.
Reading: µA 22.5
